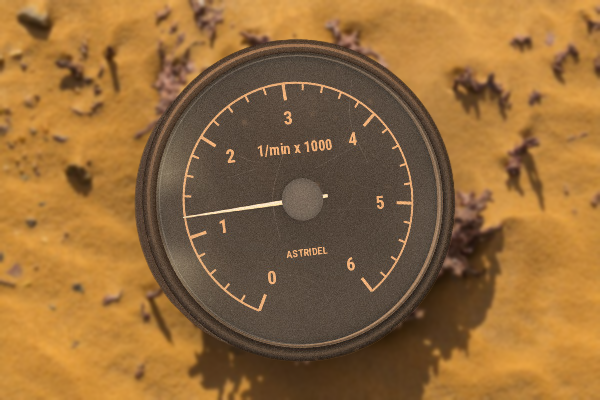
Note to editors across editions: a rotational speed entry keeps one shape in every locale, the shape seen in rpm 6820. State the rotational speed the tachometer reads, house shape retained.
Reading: rpm 1200
